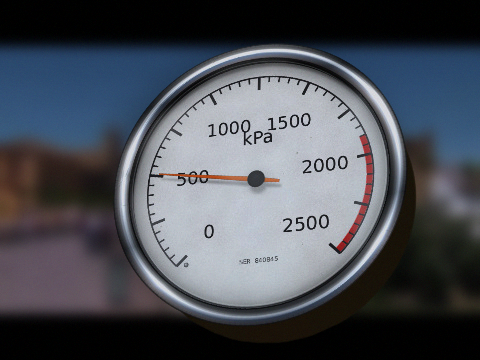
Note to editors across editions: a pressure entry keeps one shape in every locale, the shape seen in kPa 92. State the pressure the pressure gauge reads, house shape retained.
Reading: kPa 500
